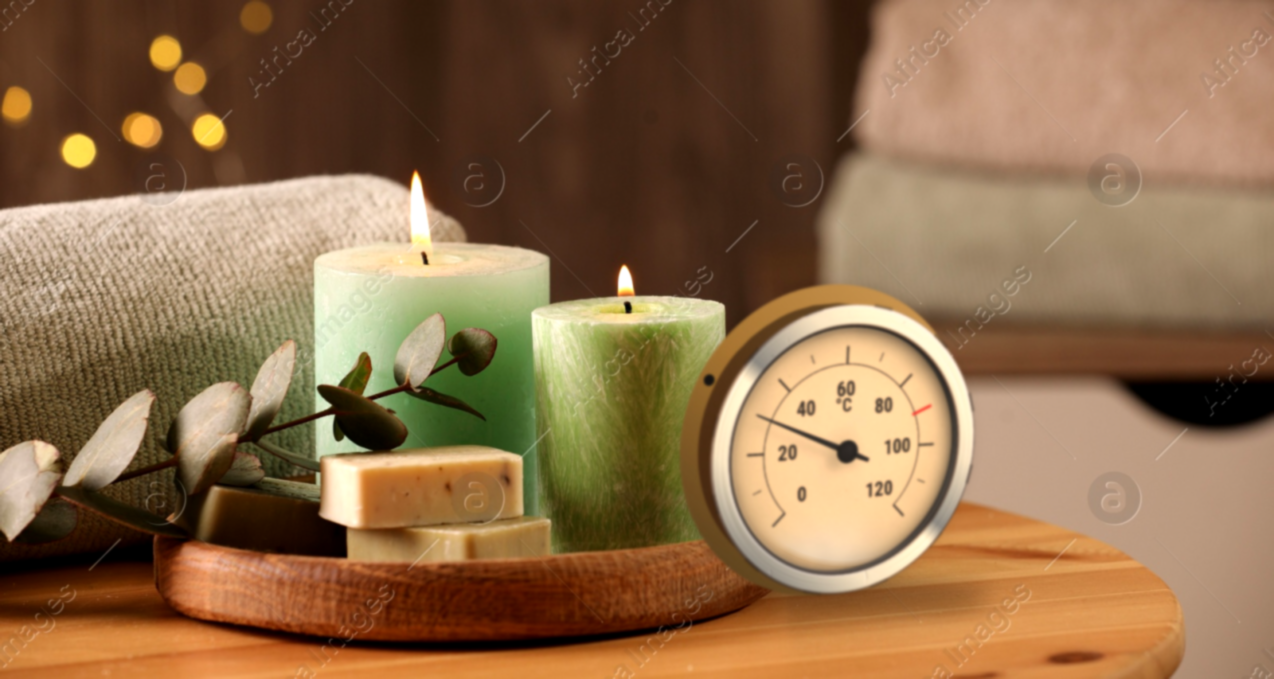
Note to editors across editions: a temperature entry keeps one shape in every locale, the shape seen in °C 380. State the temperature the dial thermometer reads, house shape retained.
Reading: °C 30
